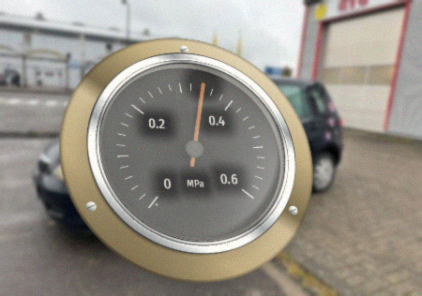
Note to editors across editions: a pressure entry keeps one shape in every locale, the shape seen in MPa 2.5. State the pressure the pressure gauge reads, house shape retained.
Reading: MPa 0.34
